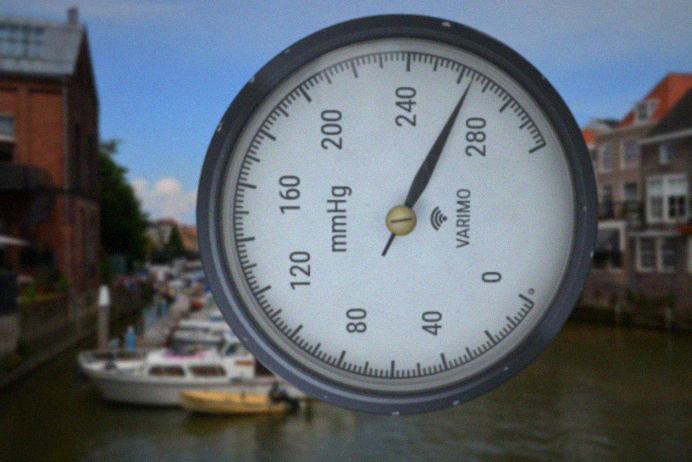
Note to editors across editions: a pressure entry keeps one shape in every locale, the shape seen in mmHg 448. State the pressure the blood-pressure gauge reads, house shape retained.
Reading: mmHg 264
